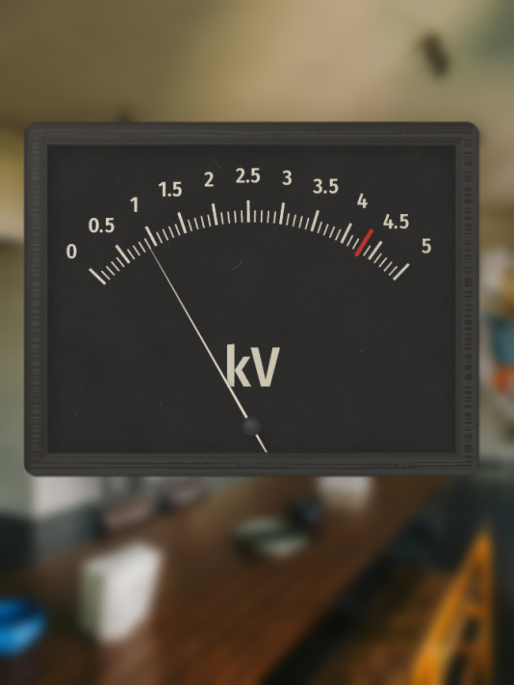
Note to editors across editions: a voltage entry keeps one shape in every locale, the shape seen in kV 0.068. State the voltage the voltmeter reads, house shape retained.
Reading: kV 0.9
